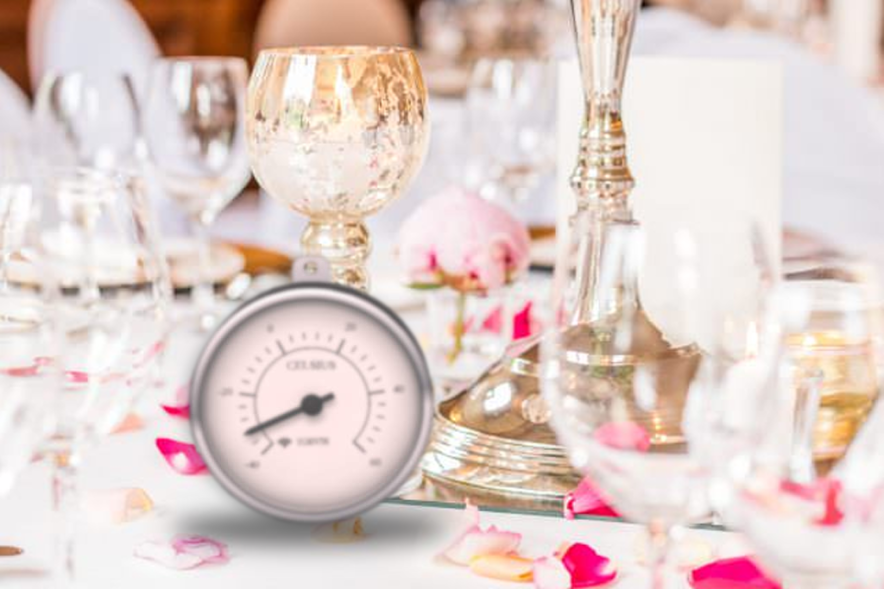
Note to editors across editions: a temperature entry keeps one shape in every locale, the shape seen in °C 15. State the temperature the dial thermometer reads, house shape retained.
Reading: °C -32
